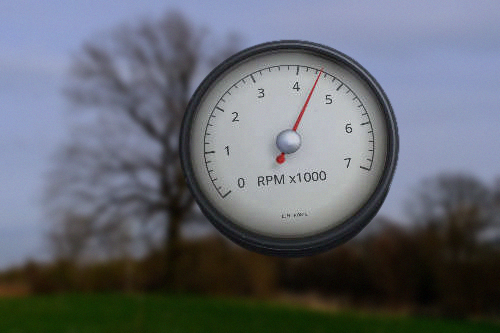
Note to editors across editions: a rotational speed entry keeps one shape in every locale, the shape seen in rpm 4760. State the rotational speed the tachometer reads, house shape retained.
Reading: rpm 4500
